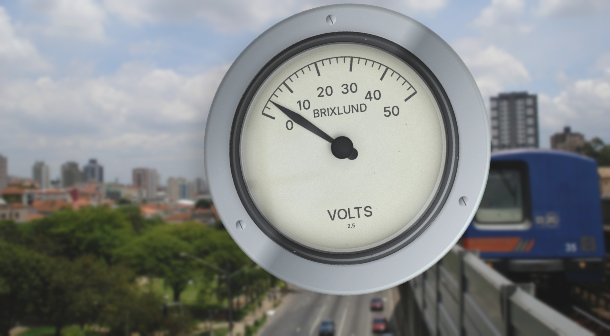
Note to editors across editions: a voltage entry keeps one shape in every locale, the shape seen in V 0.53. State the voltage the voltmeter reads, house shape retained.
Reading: V 4
